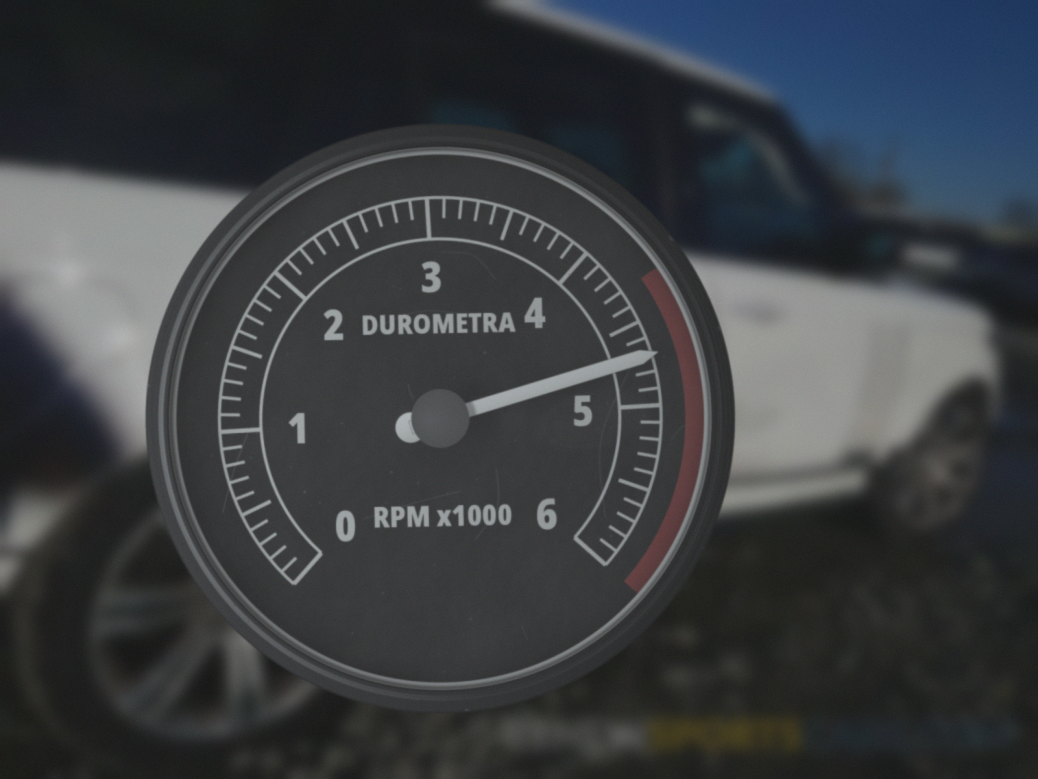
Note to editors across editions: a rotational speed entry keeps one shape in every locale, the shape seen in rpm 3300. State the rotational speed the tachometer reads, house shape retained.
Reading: rpm 4700
